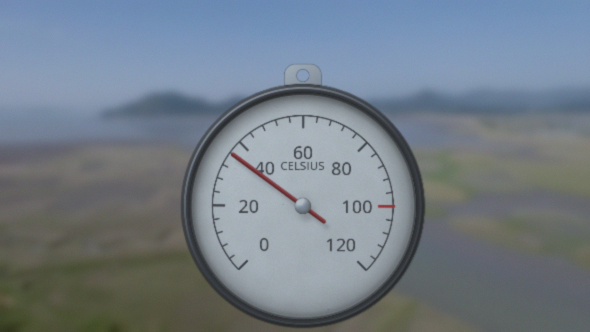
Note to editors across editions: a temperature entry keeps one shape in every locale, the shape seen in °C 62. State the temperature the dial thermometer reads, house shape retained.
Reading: °C 36
